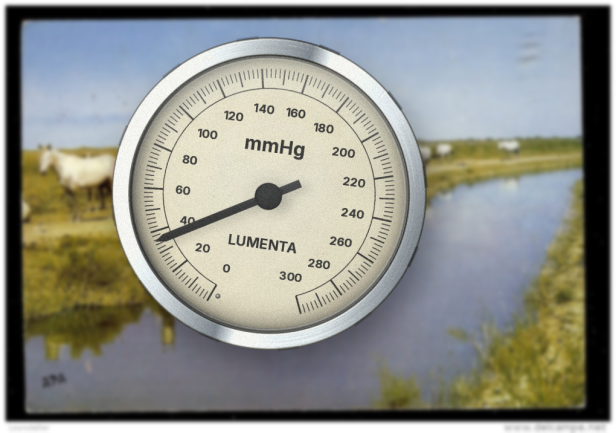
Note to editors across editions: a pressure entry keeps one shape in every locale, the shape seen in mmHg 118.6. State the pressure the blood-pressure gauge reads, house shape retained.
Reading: mmHg 36
